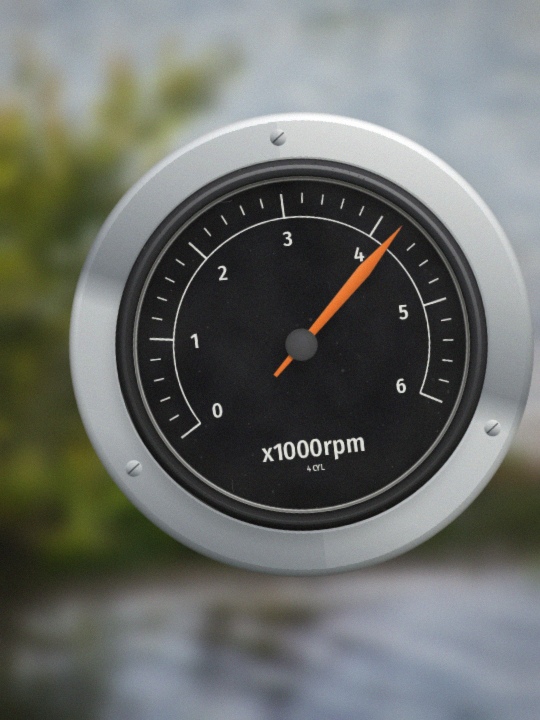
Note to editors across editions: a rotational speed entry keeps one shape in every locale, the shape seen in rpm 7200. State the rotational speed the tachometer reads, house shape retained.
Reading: rpm 4200
